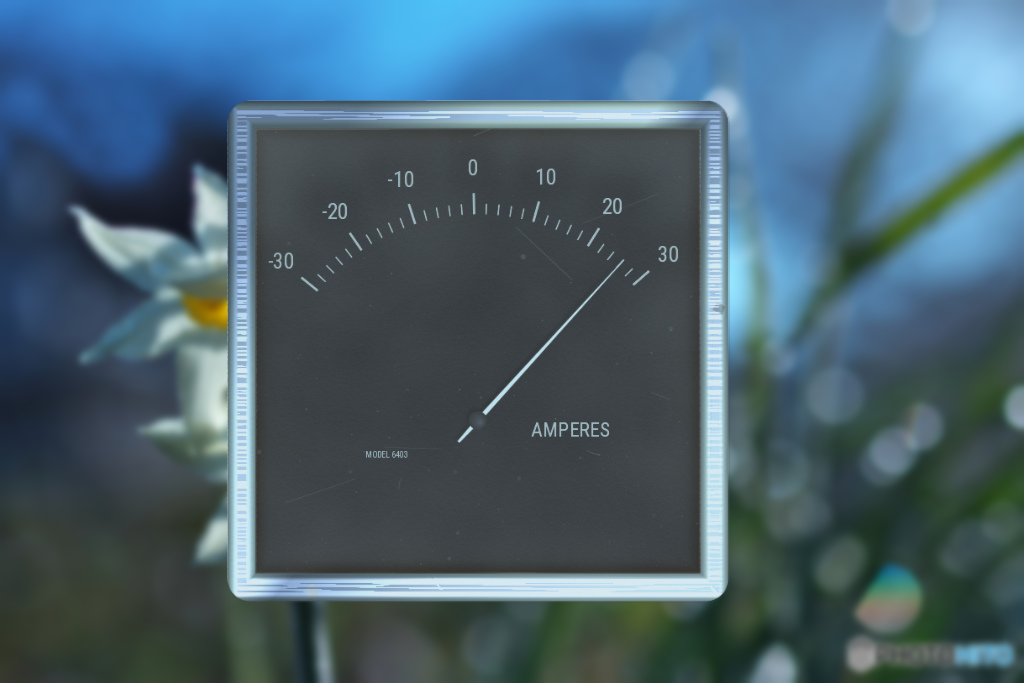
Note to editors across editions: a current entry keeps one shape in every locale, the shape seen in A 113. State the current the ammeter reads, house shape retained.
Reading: A 26
